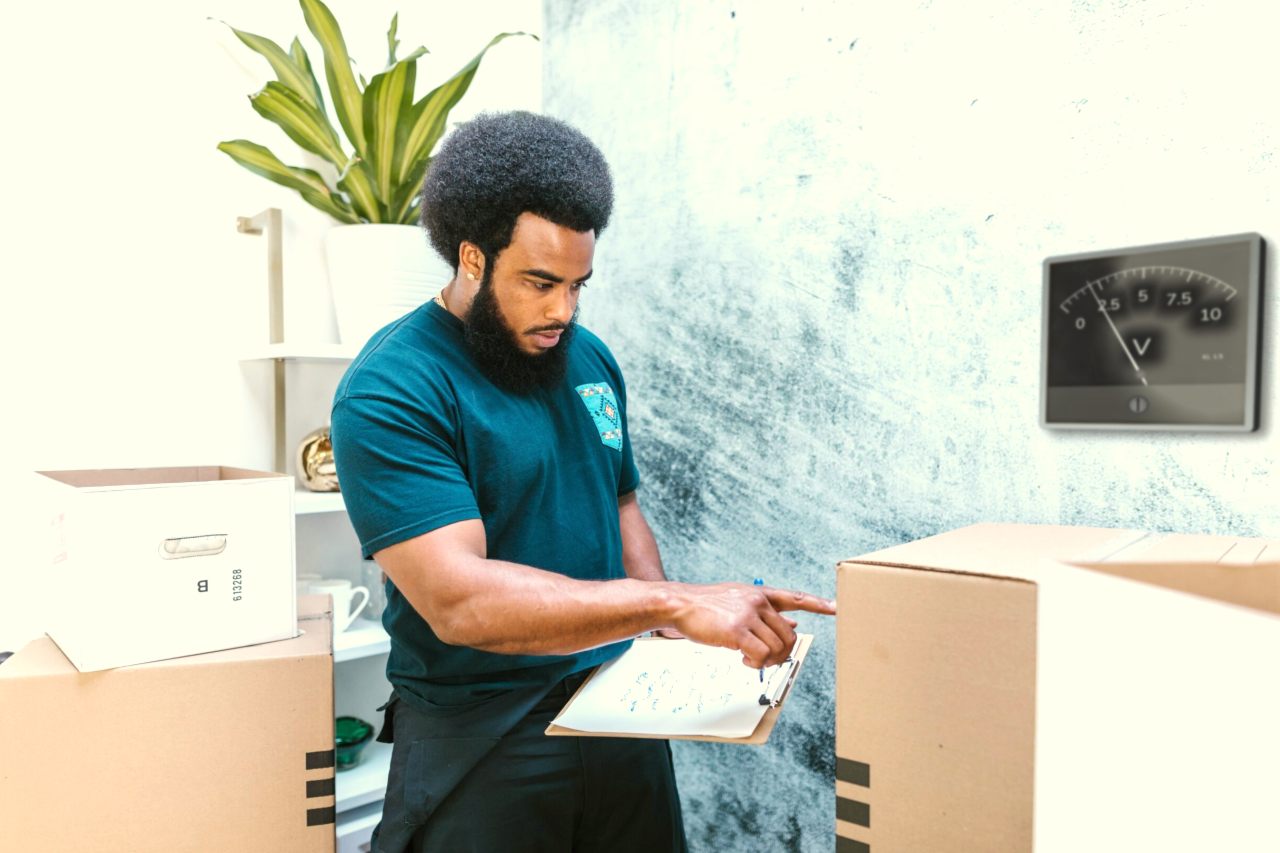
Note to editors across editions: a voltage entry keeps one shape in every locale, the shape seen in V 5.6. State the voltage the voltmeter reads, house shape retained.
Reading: V 2
